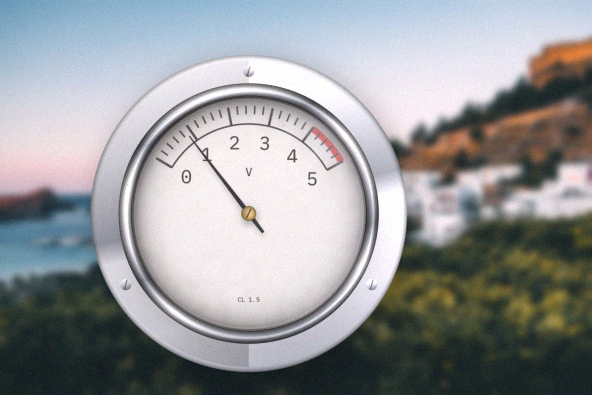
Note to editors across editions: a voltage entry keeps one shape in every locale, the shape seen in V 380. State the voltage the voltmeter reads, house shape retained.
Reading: V 0.9
